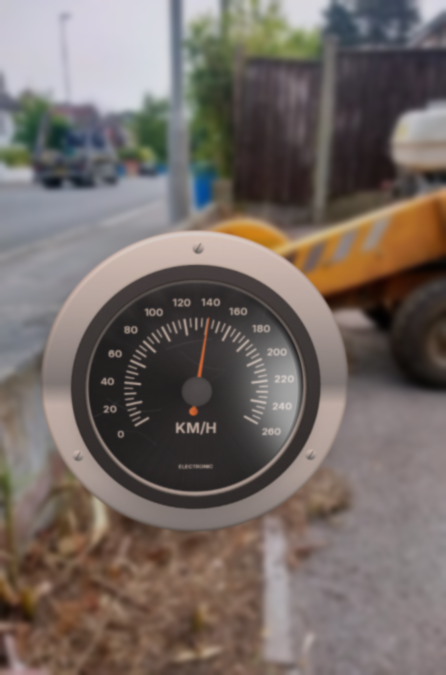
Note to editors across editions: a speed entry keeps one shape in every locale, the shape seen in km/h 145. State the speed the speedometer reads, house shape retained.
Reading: km/h 140
